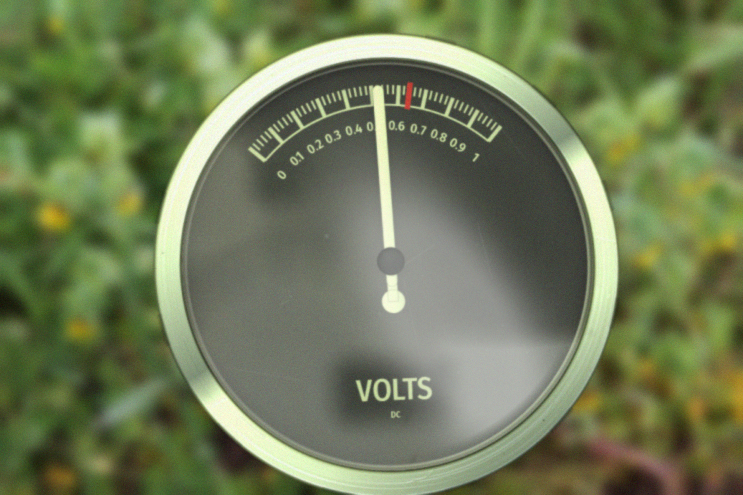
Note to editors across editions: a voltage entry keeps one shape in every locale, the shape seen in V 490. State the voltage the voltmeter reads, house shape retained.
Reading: V 0.52
